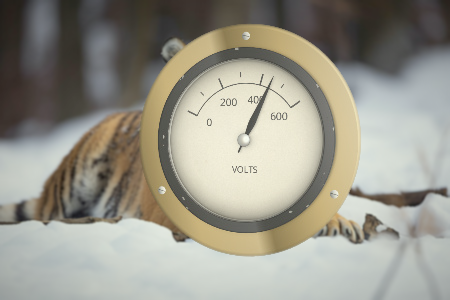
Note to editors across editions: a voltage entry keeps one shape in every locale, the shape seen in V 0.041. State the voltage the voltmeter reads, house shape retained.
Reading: V 450
